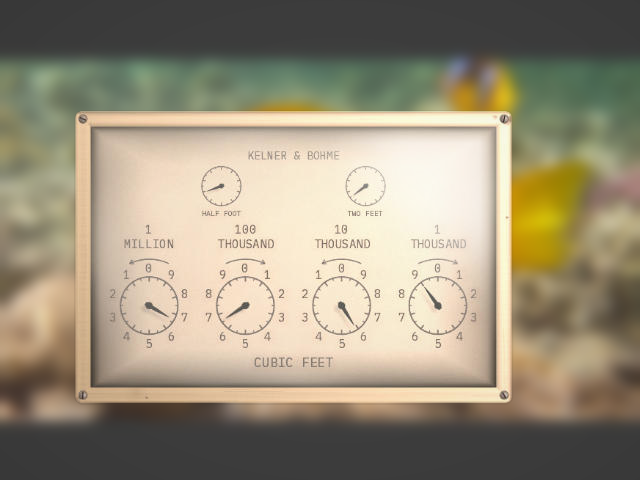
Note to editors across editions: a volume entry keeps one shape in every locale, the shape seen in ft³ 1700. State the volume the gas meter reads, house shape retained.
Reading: ft³ 665900
